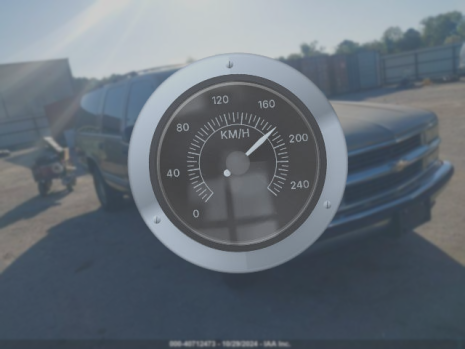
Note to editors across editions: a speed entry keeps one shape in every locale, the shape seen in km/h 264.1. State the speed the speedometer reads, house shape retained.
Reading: km/h 180
